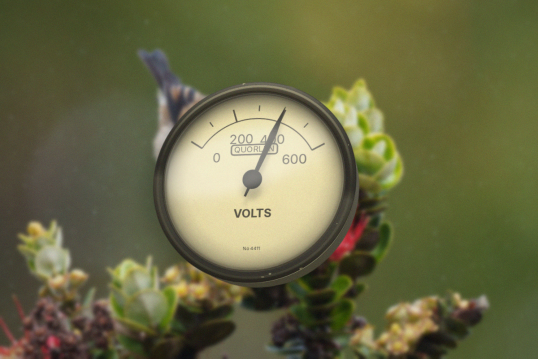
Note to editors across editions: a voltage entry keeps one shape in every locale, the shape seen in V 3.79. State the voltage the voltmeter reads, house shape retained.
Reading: V 400
